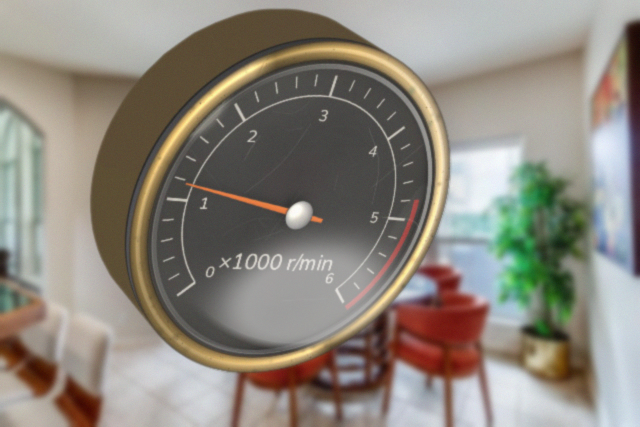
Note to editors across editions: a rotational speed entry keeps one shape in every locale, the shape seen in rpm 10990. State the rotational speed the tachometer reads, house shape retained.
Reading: rpm 1200
